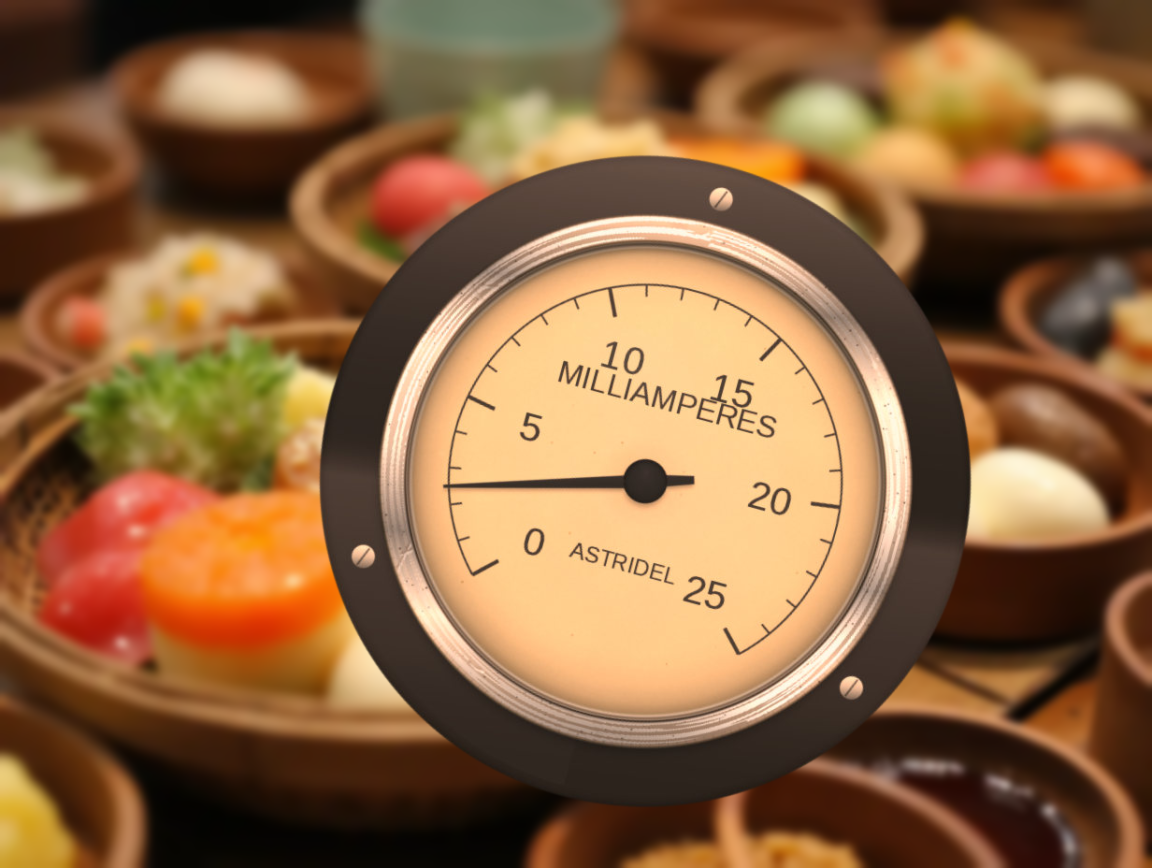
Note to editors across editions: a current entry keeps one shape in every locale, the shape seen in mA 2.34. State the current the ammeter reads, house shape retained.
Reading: mA 2.5
